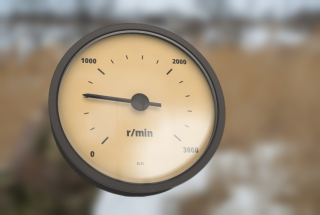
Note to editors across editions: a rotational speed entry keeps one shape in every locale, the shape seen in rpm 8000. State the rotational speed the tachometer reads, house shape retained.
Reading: rpm 600
